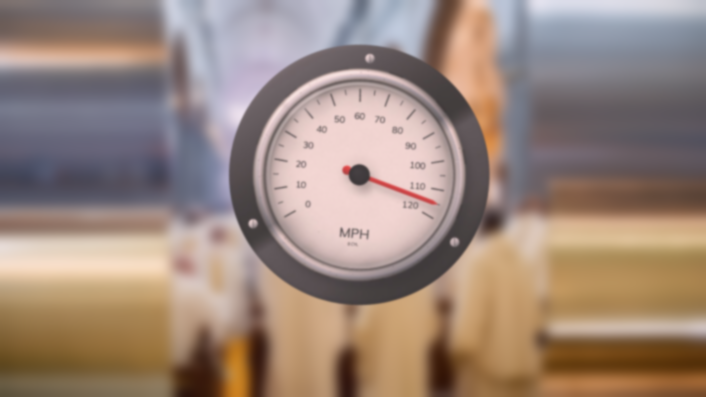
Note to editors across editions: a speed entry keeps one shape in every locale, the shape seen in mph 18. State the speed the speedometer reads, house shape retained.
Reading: mph 115
